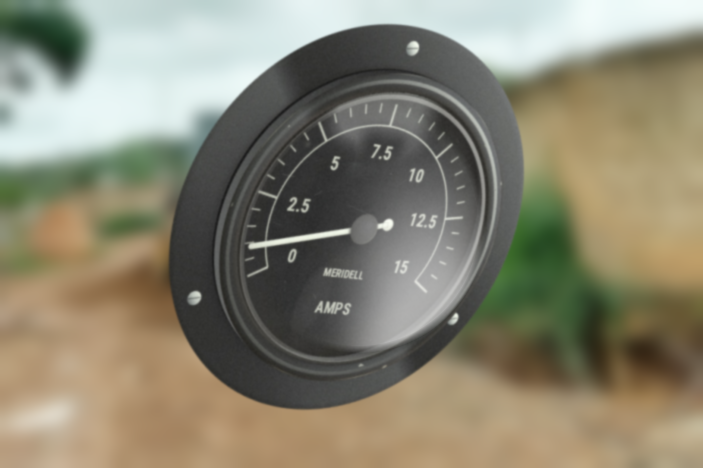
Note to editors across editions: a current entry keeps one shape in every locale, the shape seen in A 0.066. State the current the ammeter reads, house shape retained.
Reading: A 1
